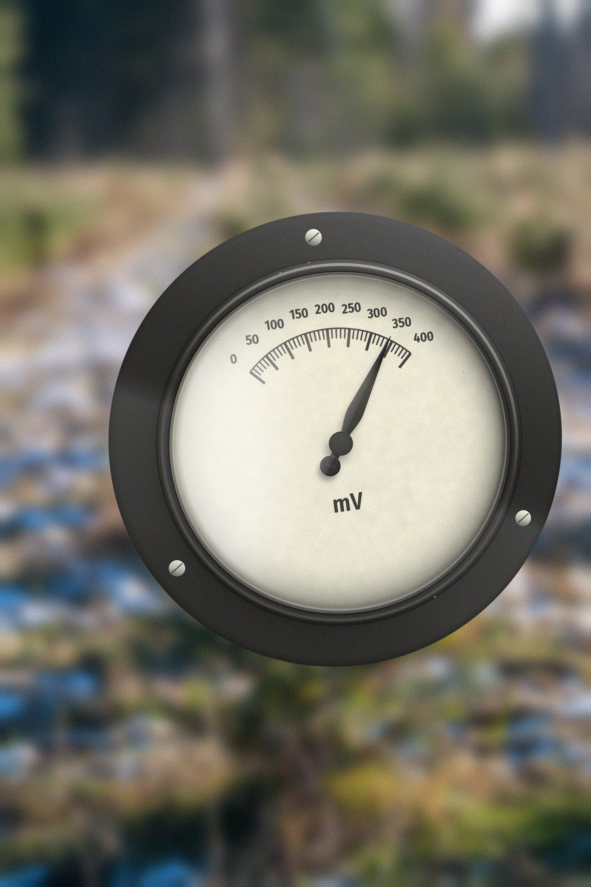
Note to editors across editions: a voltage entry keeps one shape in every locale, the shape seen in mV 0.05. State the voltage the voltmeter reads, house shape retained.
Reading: mV 340
